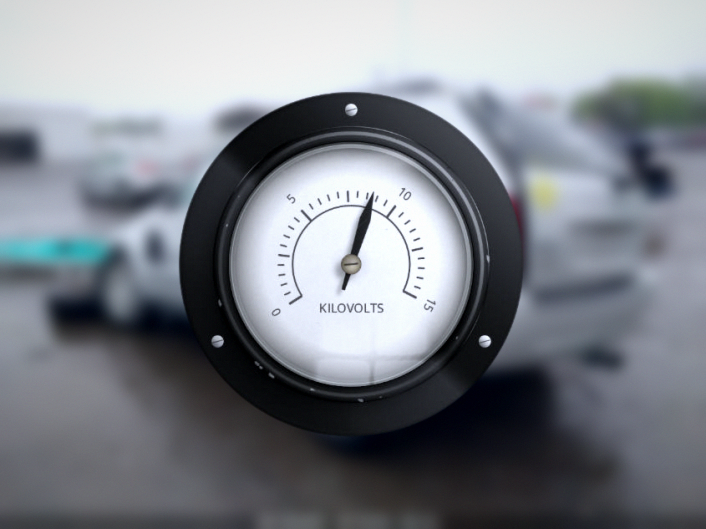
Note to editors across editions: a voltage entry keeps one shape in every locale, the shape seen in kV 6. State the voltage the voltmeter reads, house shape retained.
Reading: kV 8.75
